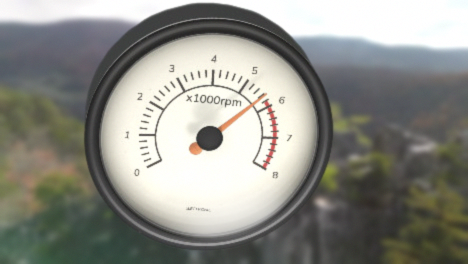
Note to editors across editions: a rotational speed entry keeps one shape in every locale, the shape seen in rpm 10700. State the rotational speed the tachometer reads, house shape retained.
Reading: rpm 5600
